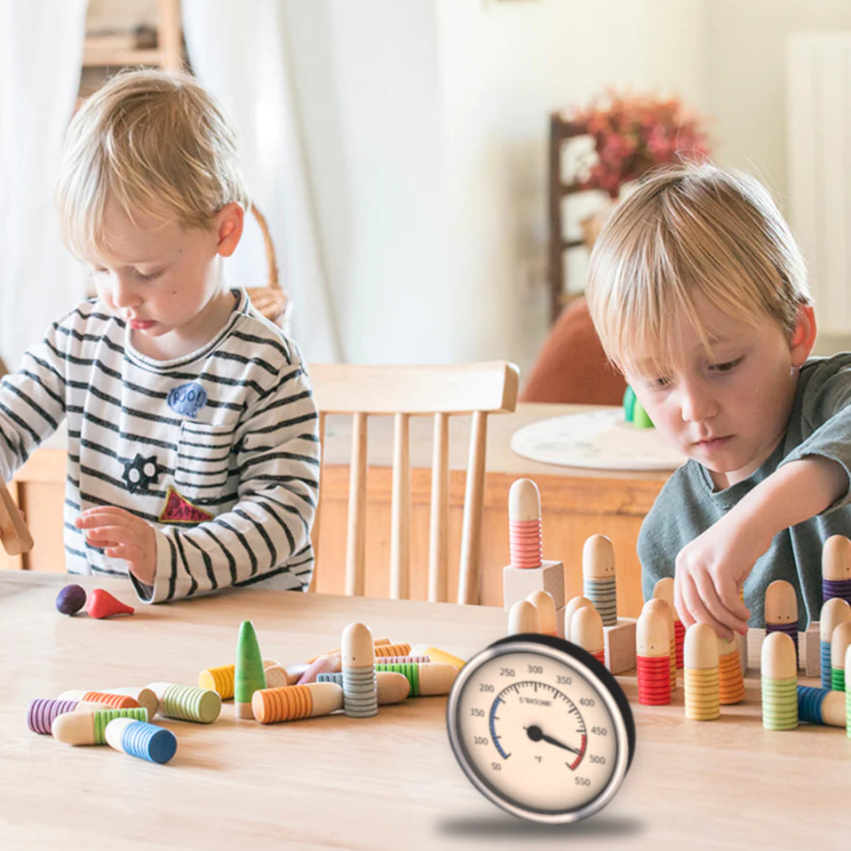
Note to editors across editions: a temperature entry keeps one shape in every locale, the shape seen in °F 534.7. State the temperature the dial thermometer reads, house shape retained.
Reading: °F 500
